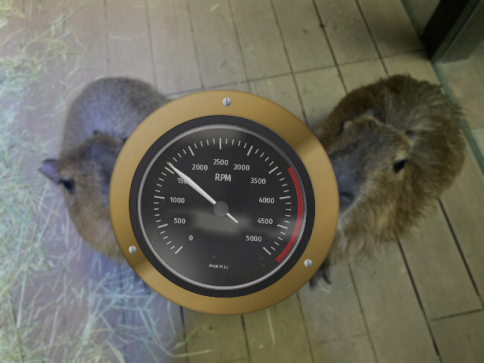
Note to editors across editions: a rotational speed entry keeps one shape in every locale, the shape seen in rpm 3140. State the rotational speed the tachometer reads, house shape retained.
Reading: rpm 1600
